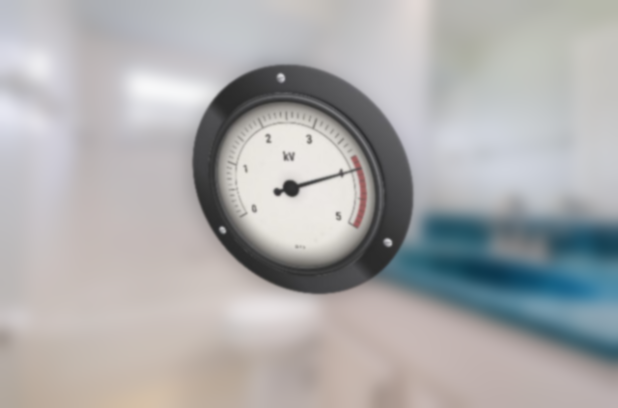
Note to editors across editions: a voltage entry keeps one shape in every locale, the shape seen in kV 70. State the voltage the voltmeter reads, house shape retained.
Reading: kV 4
